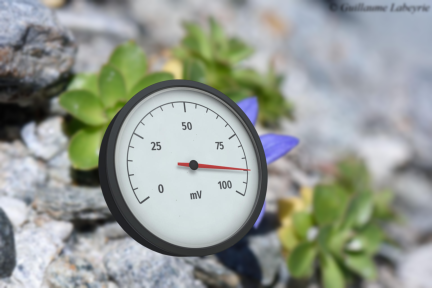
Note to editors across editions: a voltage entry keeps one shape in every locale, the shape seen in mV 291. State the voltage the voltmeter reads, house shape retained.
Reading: mV 90
